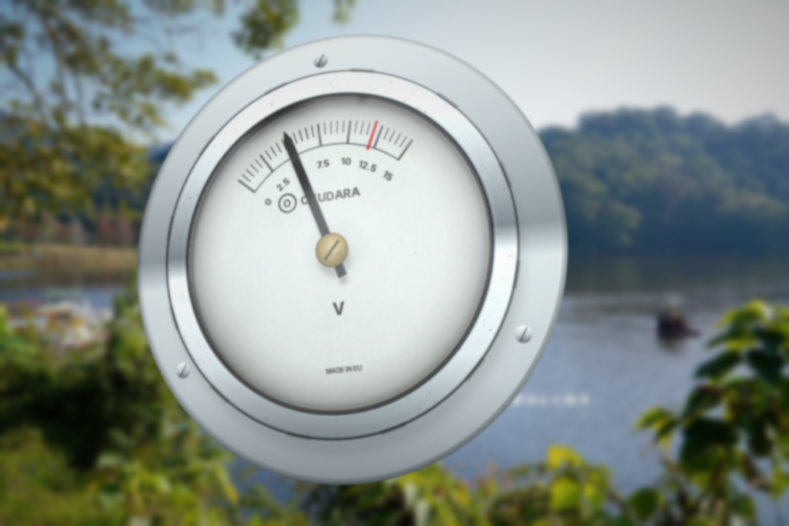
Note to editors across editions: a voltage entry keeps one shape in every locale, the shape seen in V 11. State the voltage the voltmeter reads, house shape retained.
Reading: V 5
